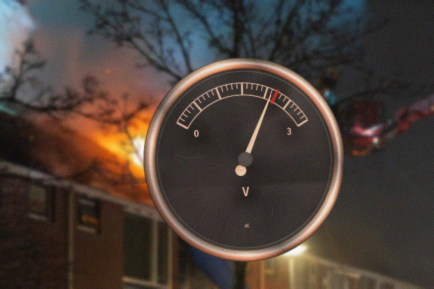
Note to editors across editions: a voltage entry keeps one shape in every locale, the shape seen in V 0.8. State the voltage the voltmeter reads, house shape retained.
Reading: V 2.1
